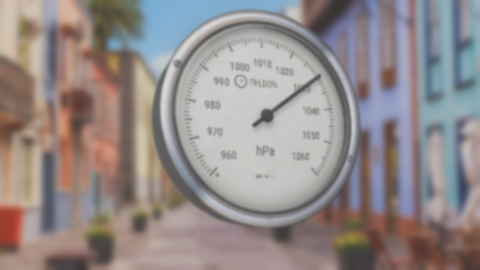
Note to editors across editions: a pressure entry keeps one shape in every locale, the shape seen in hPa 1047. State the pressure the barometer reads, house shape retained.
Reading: hPa 1030
